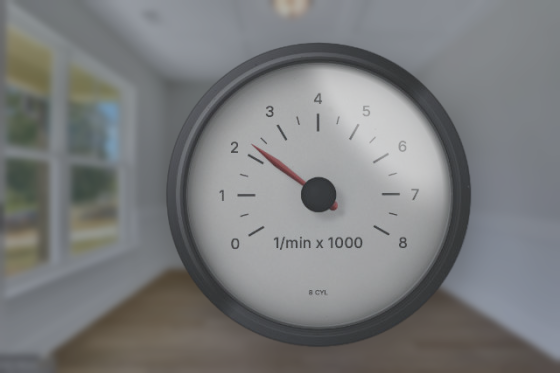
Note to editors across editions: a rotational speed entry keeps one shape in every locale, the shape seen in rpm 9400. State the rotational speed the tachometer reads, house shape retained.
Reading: rpm 2250
